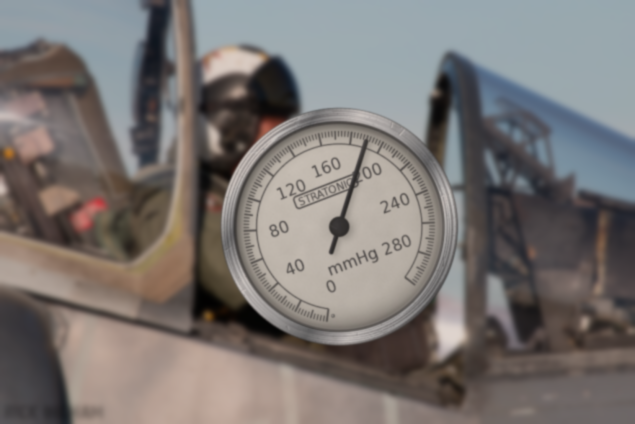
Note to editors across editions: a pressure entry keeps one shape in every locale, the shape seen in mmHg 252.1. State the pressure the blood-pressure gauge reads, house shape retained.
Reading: mmHg 190
